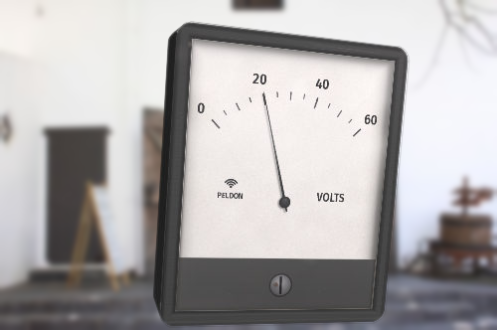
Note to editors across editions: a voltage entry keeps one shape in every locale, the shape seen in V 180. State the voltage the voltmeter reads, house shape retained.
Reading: V 20
